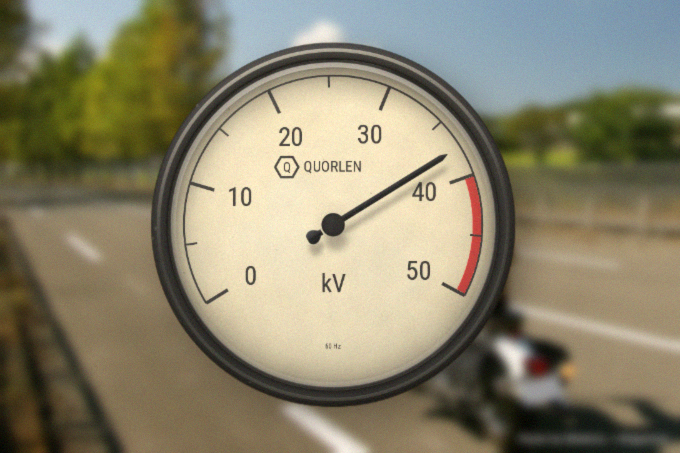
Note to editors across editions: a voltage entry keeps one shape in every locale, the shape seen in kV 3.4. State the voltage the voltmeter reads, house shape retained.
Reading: kV 37.5
